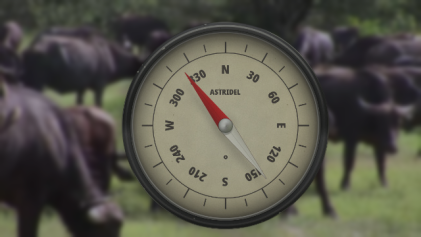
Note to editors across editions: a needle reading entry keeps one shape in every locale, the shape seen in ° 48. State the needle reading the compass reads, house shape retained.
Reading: ° 322.5
